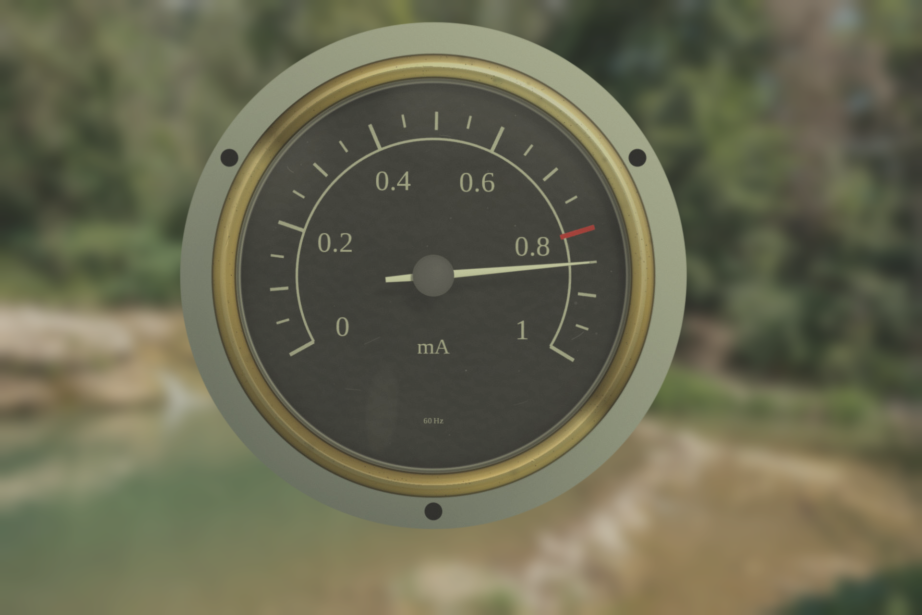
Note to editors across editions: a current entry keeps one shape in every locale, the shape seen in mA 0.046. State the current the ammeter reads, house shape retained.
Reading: mA 0.85
